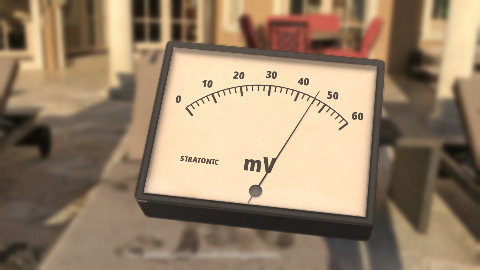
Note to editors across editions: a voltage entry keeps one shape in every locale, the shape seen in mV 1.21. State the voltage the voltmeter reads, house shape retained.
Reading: mV 46
